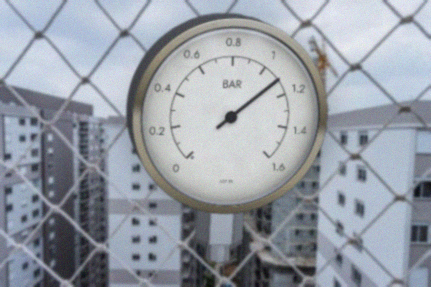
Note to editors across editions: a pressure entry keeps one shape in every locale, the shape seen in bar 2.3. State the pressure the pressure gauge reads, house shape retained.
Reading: bar 1.1
